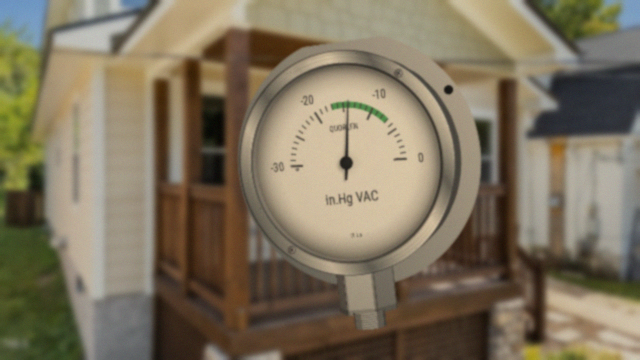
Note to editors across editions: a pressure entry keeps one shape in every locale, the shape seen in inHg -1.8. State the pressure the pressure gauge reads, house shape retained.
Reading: inHg -14
